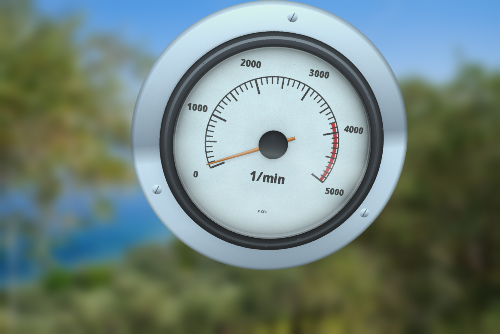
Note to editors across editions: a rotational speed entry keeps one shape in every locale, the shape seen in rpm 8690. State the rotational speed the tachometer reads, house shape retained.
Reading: rpm 100
